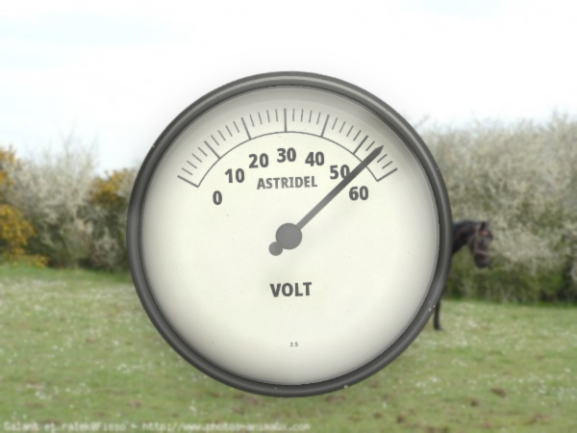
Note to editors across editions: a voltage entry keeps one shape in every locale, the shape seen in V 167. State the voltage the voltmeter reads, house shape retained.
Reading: V 54
